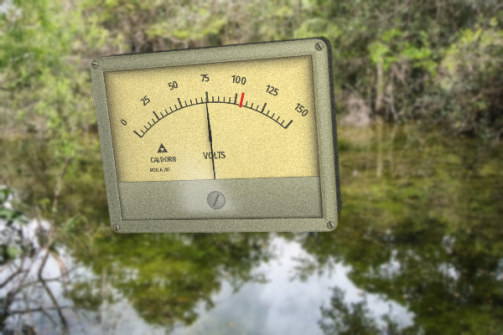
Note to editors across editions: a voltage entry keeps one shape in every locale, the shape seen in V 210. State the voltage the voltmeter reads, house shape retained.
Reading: V 75
